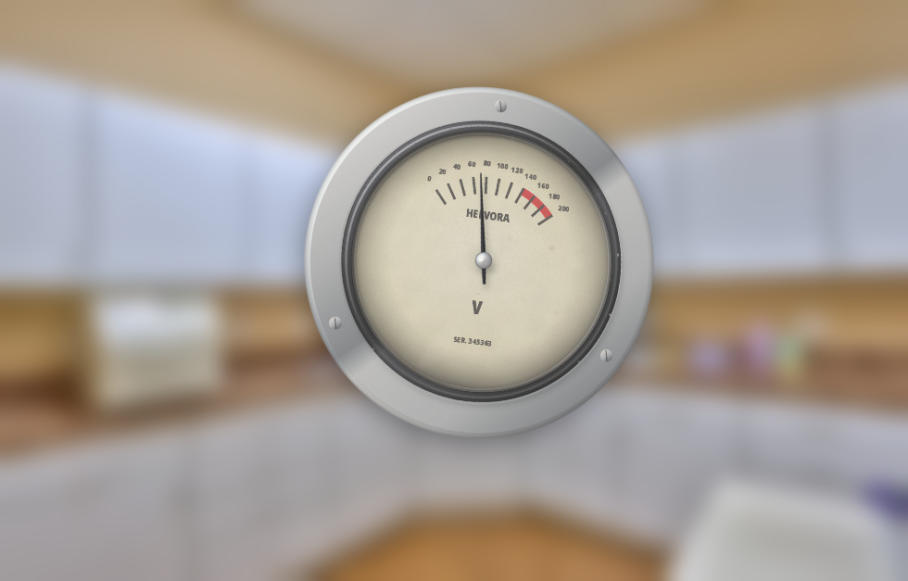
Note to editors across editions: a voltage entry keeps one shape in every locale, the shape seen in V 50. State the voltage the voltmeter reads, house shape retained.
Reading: V 70
